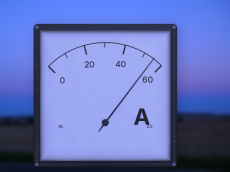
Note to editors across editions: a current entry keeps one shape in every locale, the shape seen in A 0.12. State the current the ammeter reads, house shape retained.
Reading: A 55
